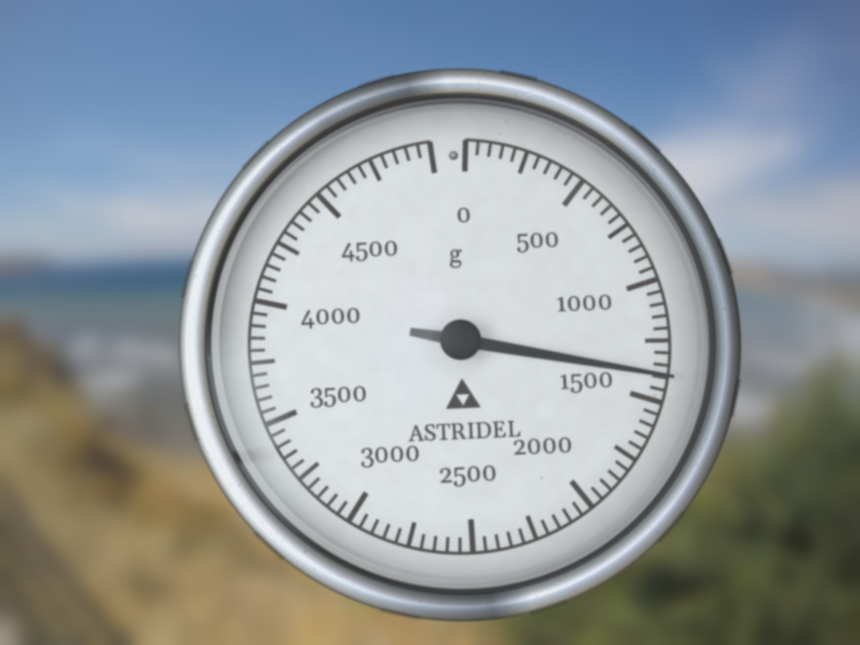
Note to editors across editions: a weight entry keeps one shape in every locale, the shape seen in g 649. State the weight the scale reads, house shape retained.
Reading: g 1400
